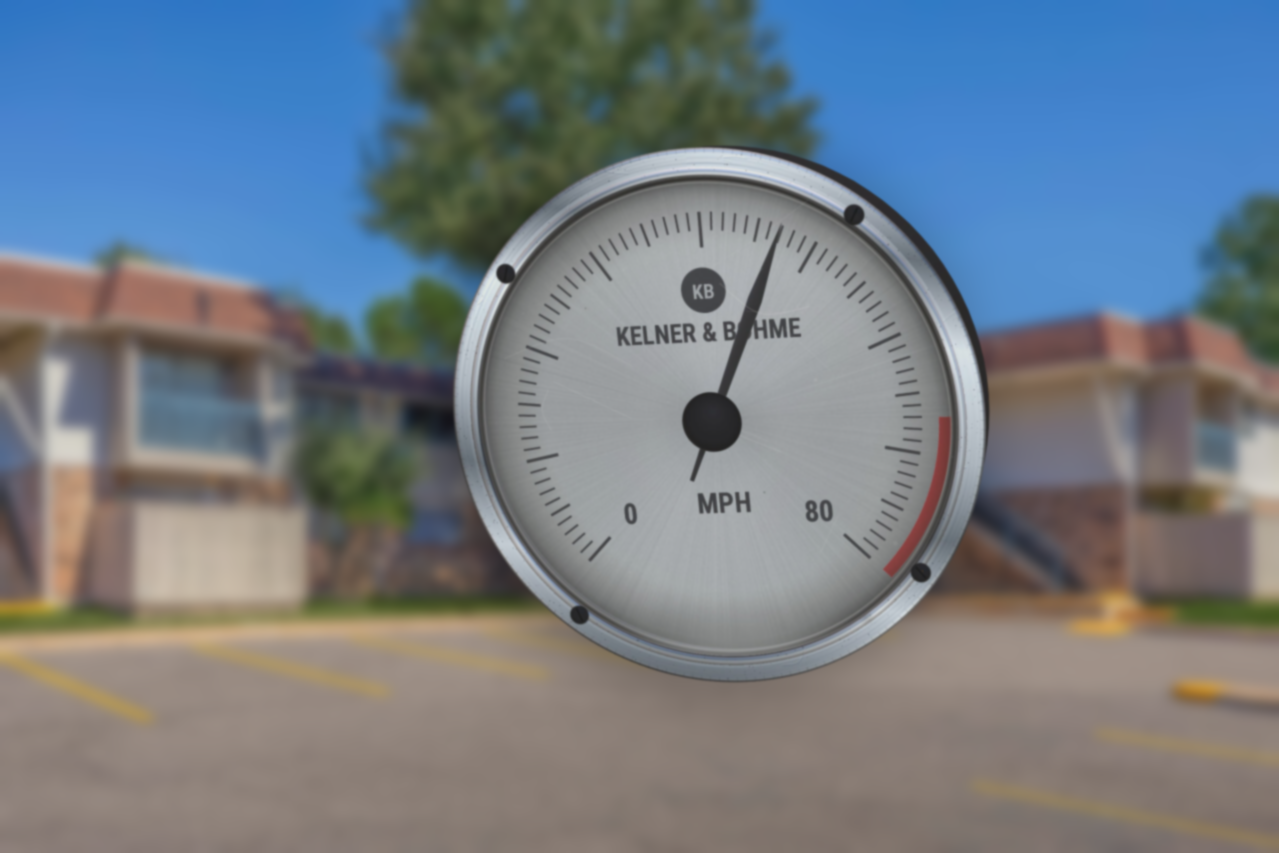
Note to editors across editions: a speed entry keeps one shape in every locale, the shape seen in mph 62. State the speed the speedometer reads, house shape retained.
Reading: mph 47
